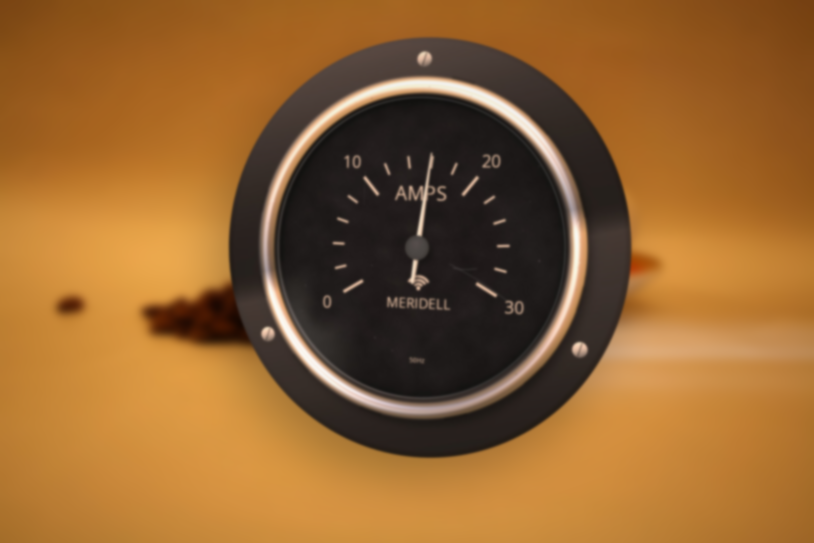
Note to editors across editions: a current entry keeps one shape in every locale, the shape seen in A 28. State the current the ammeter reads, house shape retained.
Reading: A 16
